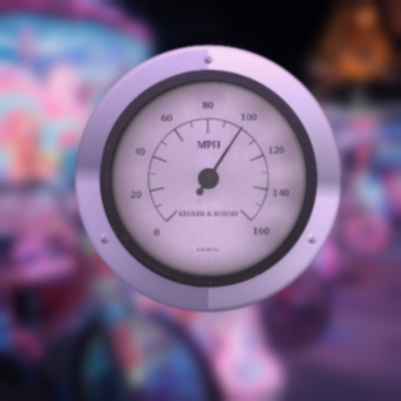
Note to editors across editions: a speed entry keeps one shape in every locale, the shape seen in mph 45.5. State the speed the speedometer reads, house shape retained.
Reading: mph 100
